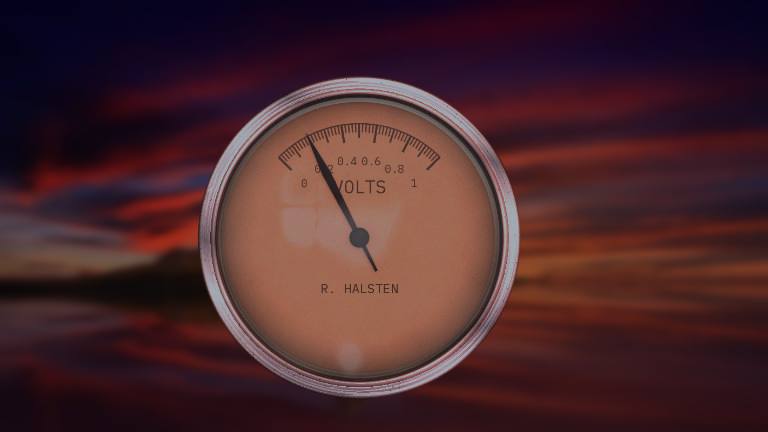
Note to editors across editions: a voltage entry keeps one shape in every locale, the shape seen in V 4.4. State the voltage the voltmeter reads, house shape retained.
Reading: V 0.2
